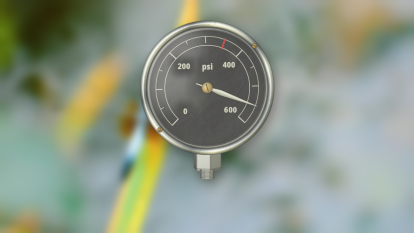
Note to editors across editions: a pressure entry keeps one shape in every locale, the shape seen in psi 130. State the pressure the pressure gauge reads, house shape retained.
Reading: psi 550
